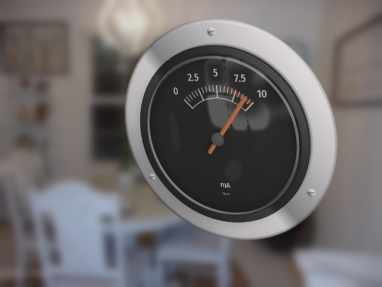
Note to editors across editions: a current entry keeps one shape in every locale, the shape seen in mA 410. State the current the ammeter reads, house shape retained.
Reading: mA 9
